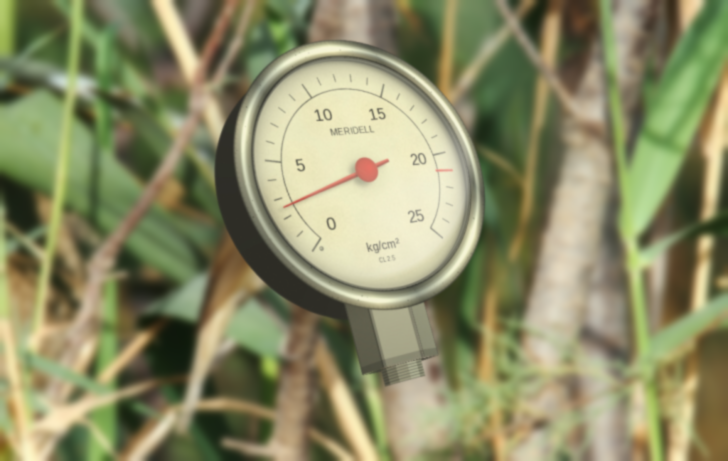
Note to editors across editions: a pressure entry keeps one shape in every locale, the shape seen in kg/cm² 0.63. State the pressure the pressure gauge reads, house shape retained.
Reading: kg/cm² 2.5
